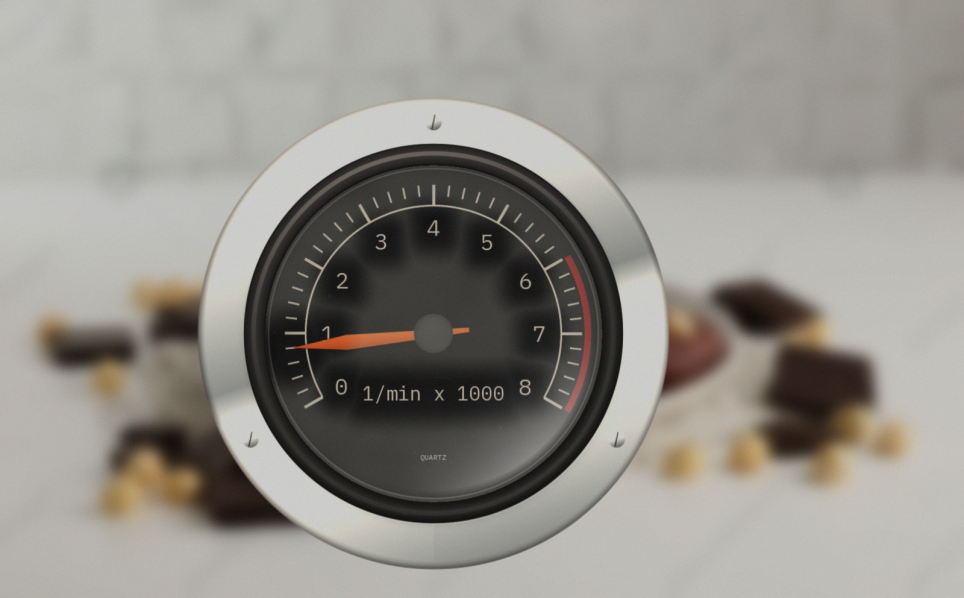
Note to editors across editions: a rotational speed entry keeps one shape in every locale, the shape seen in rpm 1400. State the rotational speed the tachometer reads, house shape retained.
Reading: rpm 800
